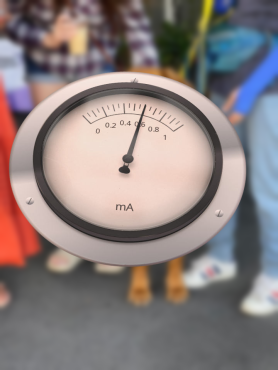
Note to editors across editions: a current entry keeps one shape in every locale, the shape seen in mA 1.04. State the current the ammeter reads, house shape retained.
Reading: mA 0.6
